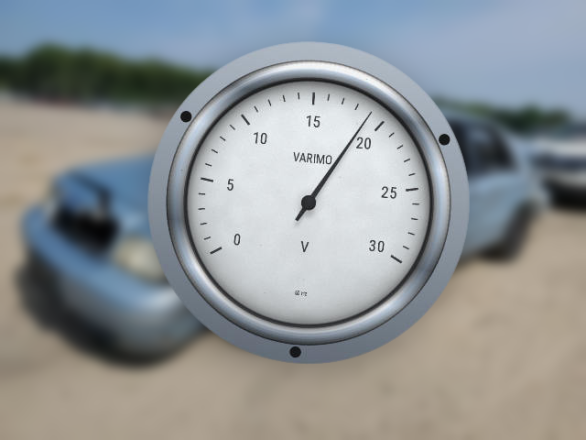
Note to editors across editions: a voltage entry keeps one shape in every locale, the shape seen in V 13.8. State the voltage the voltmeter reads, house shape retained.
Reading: V 19
